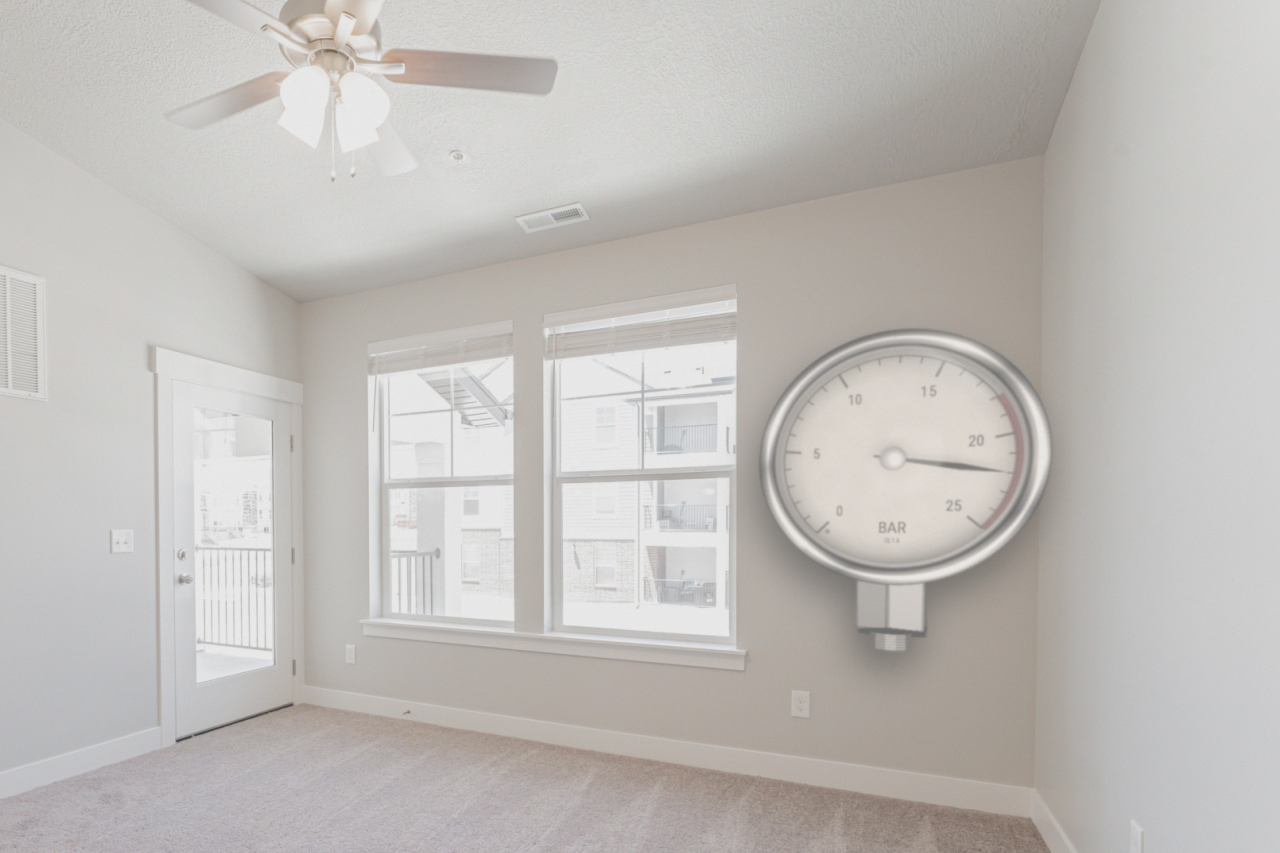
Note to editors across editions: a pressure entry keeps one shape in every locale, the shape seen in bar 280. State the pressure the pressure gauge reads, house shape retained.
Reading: bar 22
